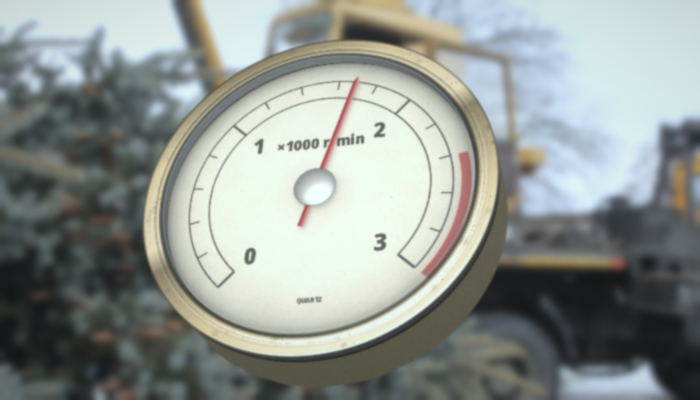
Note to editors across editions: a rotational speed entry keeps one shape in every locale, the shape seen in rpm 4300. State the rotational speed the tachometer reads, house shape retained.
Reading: rpm 1700
